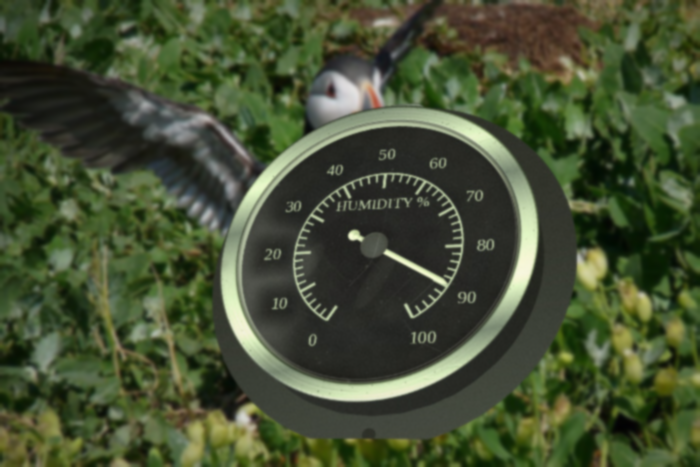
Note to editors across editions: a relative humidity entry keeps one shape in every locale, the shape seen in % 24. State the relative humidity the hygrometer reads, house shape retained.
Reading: % 90
